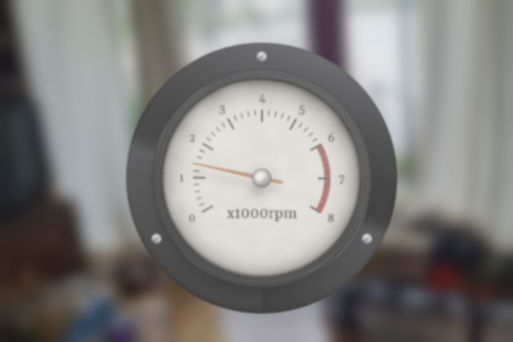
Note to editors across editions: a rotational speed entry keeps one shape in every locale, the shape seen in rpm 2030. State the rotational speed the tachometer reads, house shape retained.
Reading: rpm 1400
